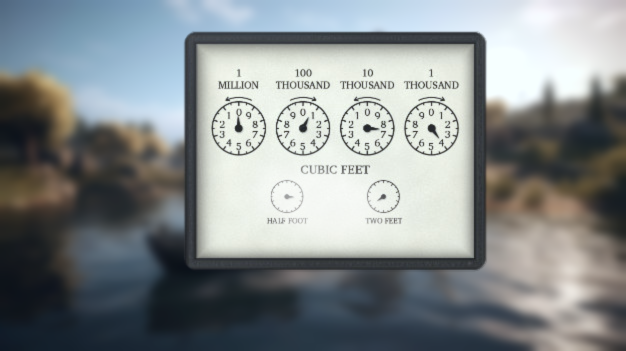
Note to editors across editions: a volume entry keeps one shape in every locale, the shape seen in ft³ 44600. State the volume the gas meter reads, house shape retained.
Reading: ft³ 7400
